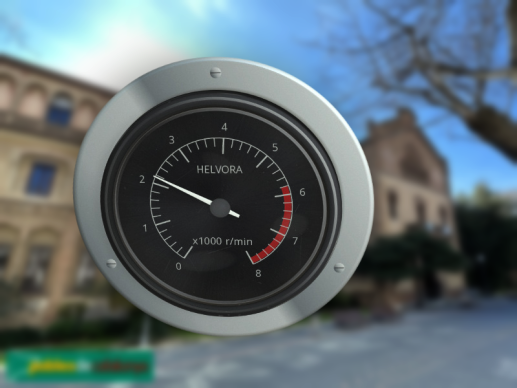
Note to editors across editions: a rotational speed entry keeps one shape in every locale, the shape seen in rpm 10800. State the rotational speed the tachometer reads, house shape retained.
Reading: rpm 2200
